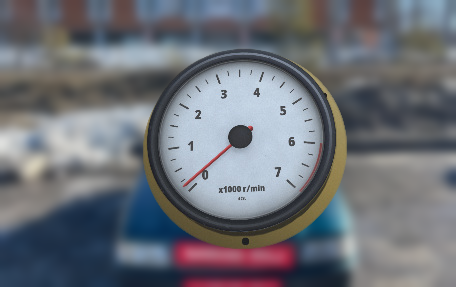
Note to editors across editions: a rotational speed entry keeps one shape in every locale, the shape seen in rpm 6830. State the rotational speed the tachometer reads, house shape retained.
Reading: rpm 125
